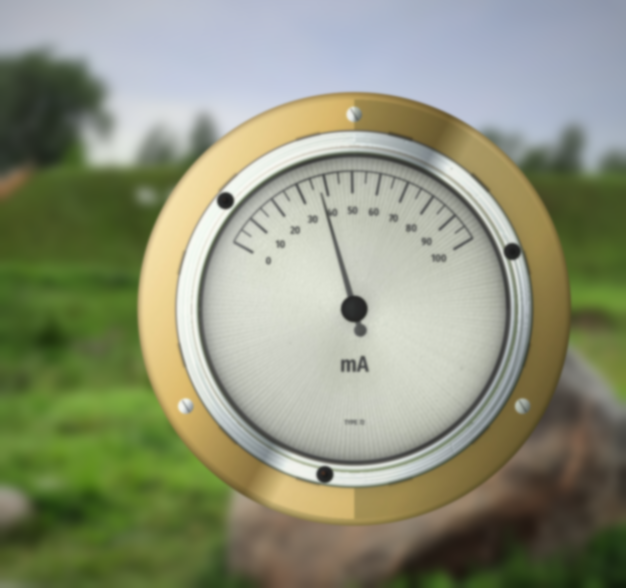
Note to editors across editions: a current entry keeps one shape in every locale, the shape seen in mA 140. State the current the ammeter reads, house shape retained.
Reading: mA 37.5
